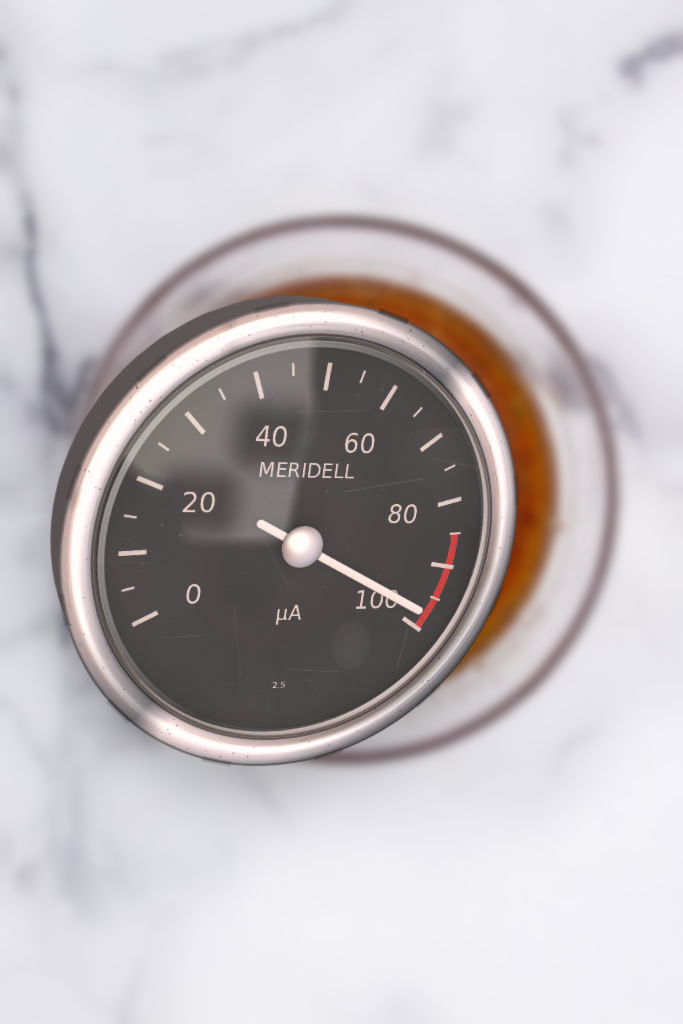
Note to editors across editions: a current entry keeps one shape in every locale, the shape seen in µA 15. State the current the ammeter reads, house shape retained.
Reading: µA 97.5
